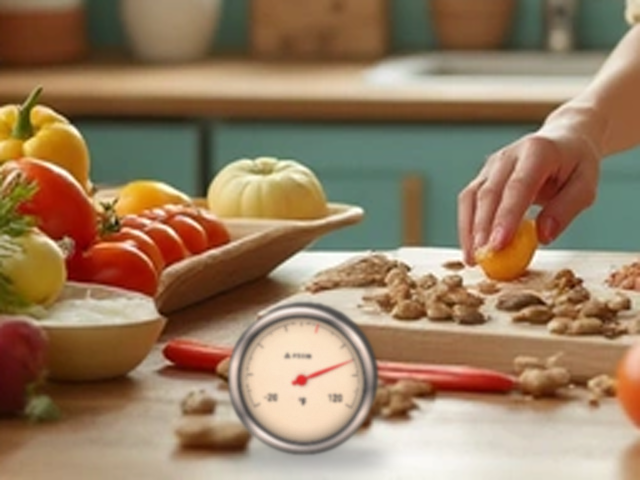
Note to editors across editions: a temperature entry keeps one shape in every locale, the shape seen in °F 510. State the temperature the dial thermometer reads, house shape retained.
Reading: °F 90
